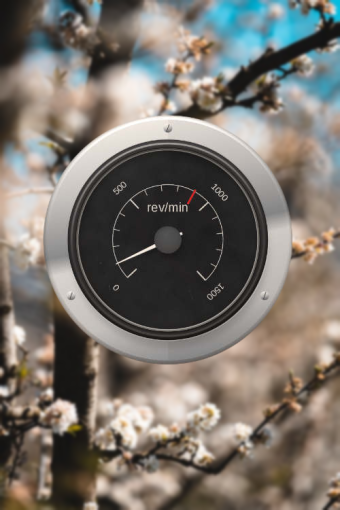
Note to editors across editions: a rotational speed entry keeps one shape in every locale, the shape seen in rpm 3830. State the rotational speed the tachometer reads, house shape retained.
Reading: rpm 100
